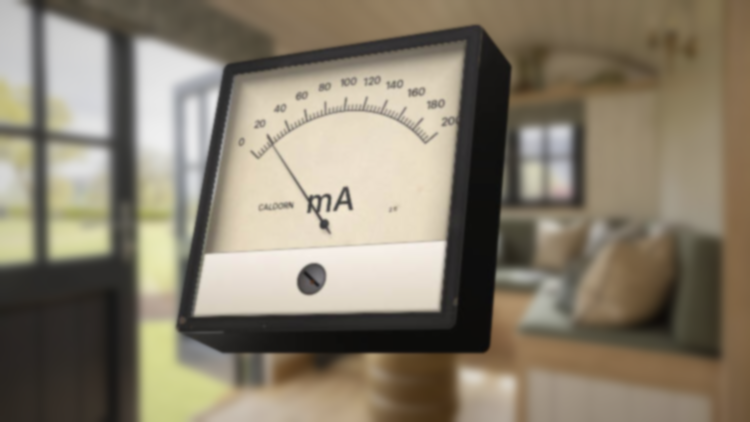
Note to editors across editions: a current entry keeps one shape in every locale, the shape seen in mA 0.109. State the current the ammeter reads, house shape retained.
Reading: mA 20
